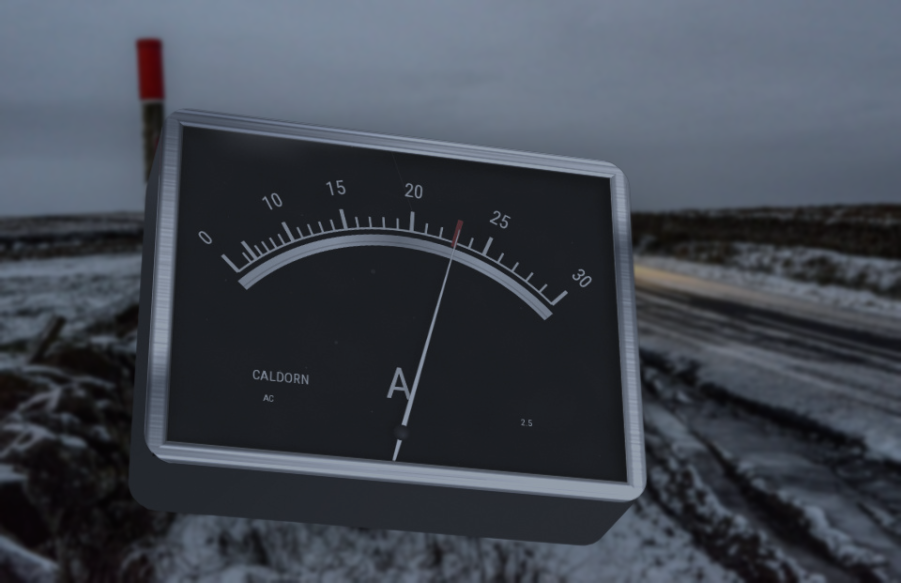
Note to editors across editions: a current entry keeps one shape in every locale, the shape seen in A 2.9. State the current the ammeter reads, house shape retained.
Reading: A 23
